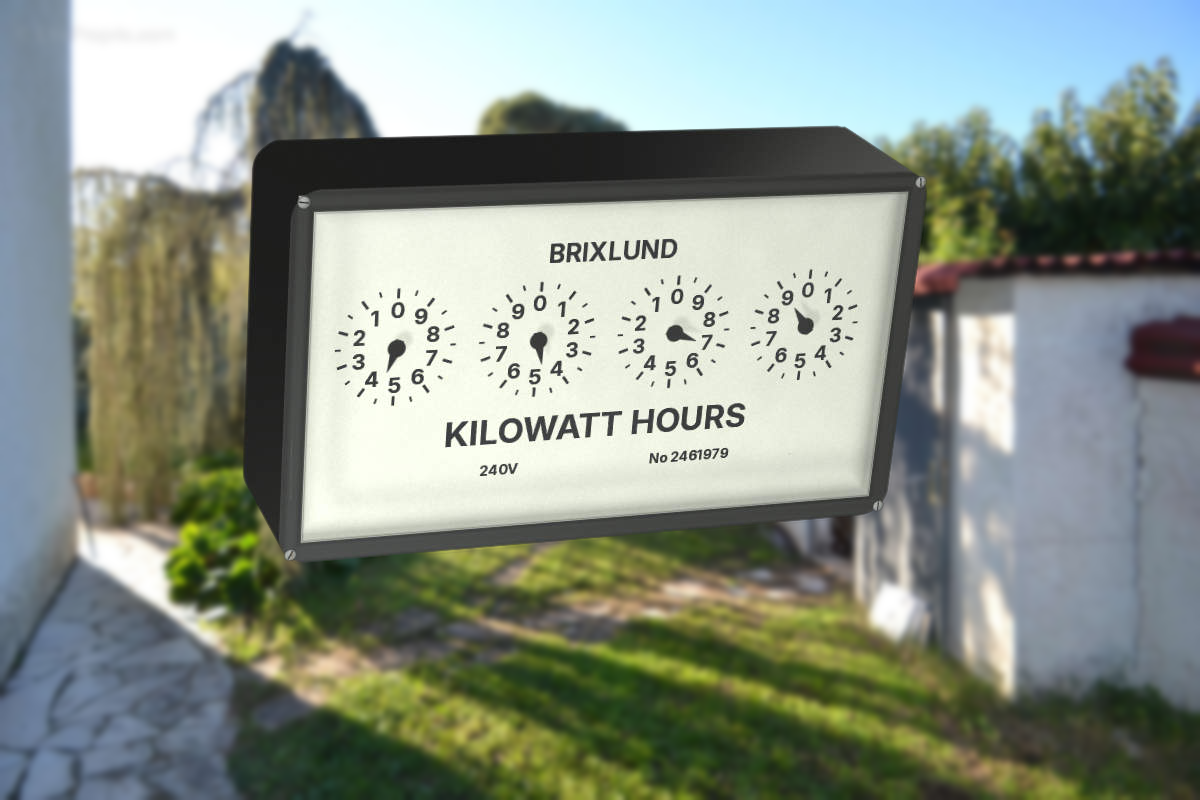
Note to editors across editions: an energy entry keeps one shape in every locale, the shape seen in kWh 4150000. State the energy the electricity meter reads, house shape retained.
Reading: kWh 4469
